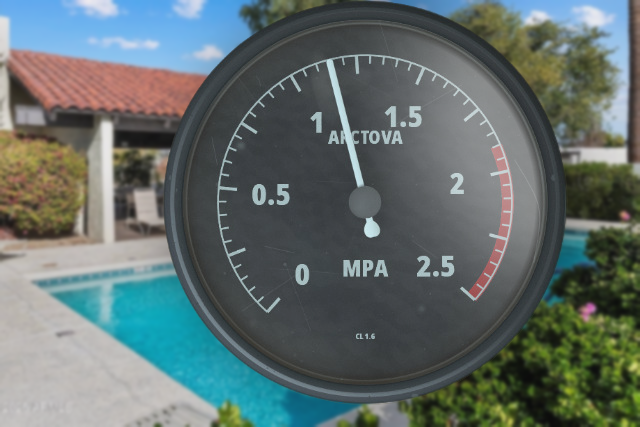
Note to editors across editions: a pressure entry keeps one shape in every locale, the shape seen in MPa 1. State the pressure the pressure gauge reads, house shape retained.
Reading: MPa 1.15
